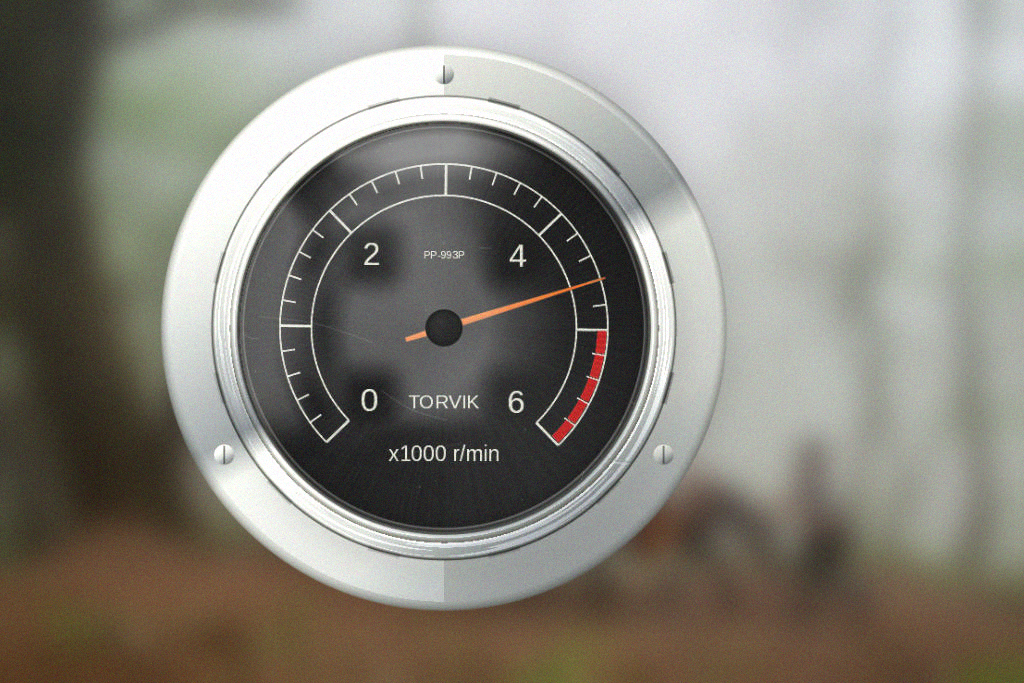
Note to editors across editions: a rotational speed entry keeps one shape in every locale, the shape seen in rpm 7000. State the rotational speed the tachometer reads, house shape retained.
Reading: rpm 4600
